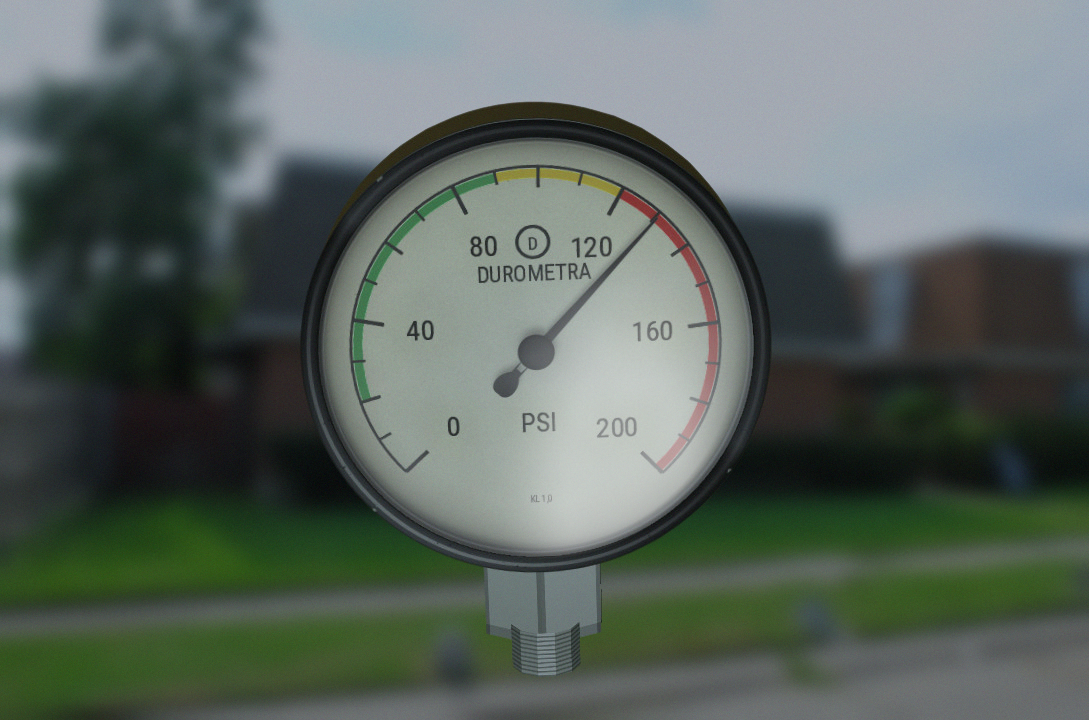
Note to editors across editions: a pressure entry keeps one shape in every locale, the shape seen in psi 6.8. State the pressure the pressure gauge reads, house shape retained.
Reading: psi 130
